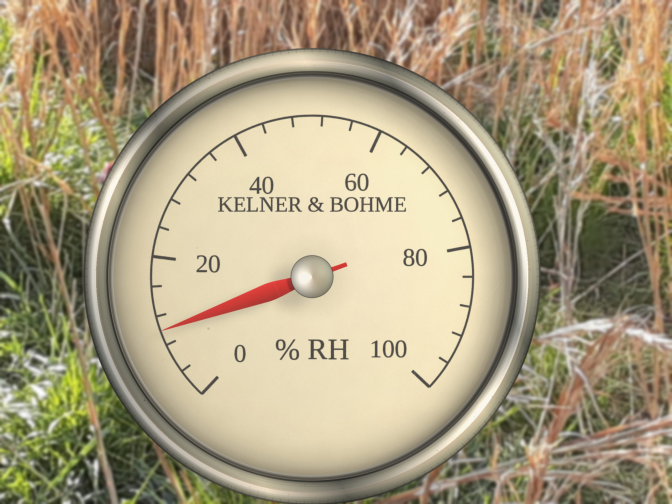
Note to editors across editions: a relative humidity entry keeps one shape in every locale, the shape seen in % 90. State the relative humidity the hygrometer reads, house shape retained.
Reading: % 10
